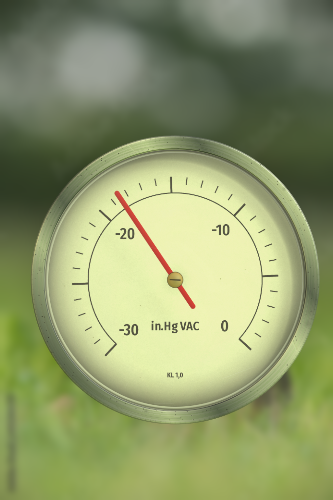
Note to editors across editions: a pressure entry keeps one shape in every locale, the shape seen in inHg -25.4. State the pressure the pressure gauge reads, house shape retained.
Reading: inHg -18.5
